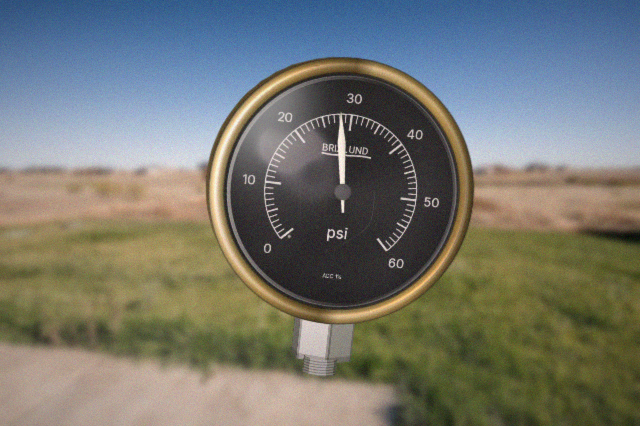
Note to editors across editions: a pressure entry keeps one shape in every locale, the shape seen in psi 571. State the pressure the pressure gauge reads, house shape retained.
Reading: psi 28
